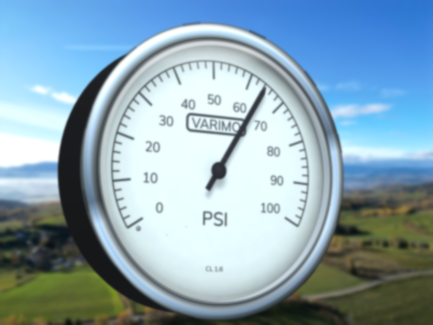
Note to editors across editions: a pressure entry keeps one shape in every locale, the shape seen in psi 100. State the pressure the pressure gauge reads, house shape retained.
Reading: psi 64
